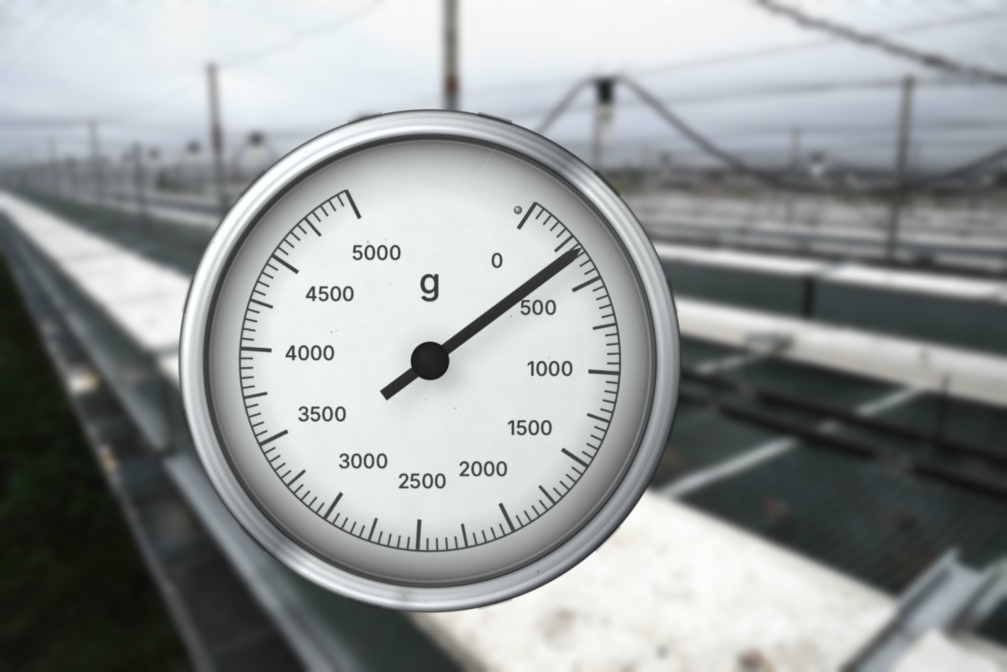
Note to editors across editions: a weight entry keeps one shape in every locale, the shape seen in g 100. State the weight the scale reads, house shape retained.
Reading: g 325
